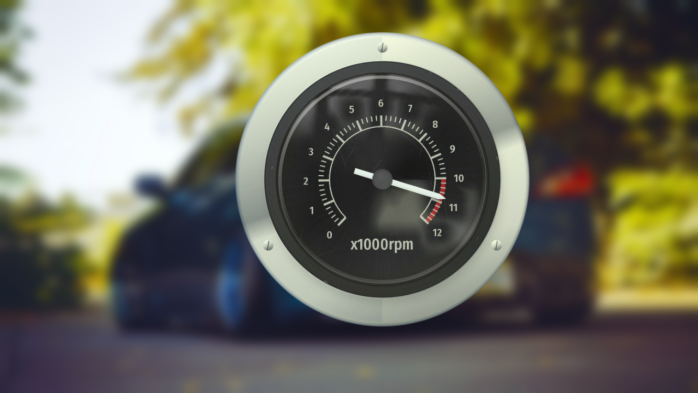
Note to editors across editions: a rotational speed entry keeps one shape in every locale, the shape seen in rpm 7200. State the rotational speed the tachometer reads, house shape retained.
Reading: rpm 10800
